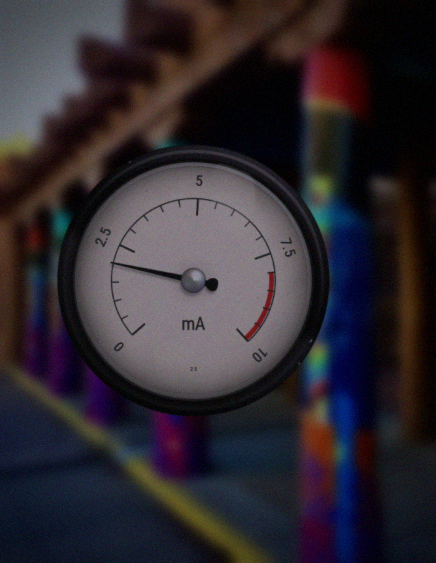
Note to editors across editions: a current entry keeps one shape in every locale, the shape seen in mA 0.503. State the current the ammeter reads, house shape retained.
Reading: mA 2
